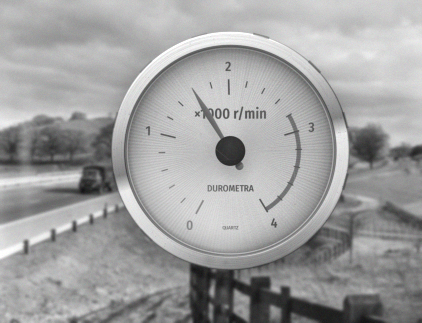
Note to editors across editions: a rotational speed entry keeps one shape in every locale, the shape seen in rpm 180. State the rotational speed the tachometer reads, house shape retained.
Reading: rpm 1600
